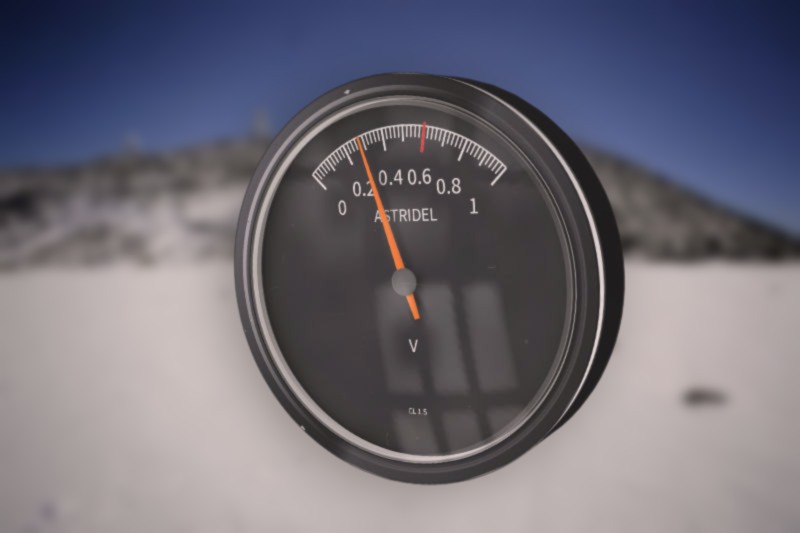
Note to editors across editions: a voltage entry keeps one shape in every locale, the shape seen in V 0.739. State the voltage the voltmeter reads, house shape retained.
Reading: V 0.3
